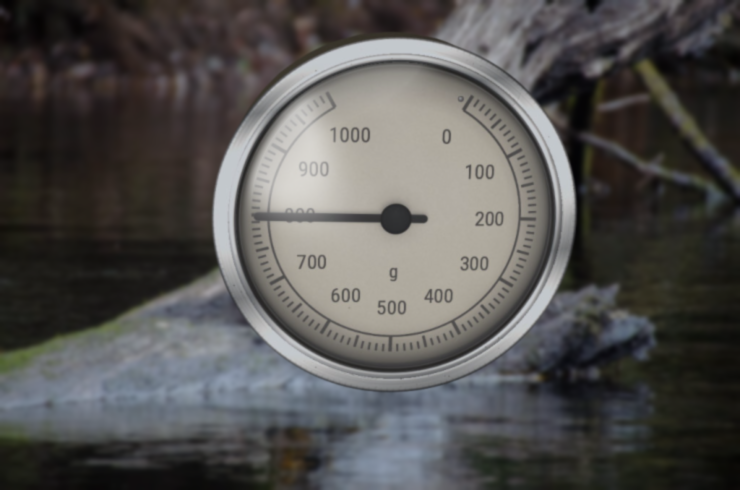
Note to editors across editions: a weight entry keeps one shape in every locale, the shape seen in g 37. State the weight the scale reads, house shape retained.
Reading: g 800
